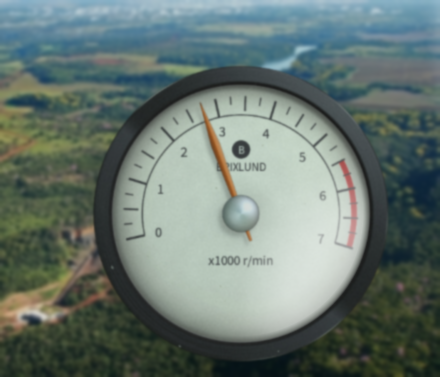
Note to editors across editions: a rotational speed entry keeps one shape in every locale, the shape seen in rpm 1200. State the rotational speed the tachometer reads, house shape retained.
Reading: rpm 2750
